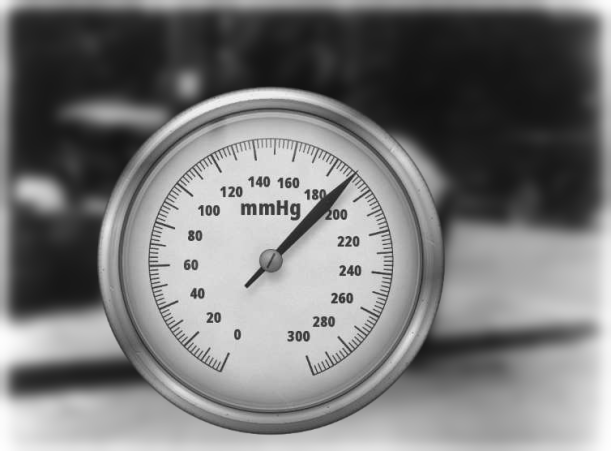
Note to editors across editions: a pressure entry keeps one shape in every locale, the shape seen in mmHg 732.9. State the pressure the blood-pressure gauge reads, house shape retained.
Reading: mmHg 190
